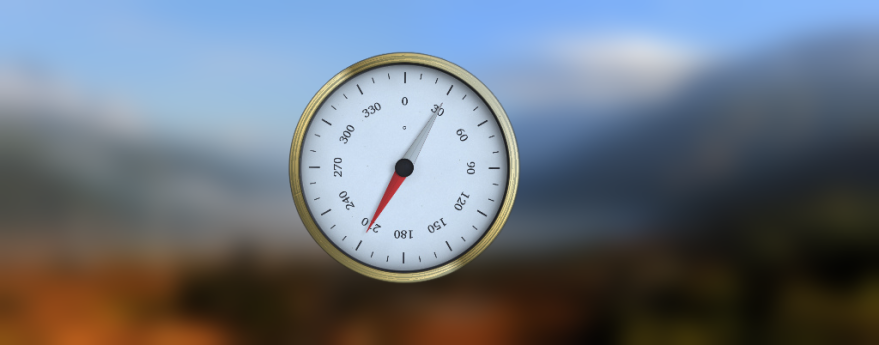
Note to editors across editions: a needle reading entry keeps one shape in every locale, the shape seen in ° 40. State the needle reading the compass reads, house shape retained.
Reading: ° 210
